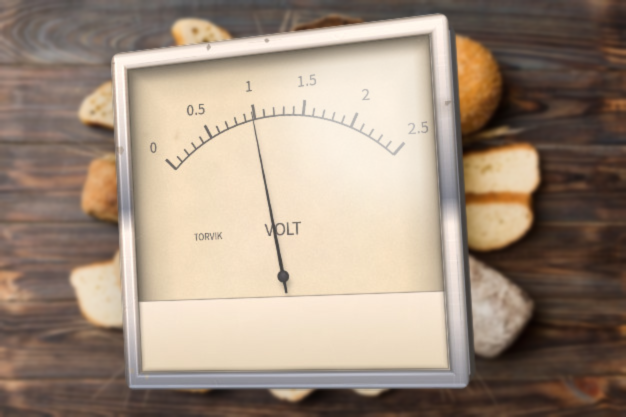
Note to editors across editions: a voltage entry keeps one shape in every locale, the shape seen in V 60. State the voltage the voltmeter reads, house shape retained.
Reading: V 1
